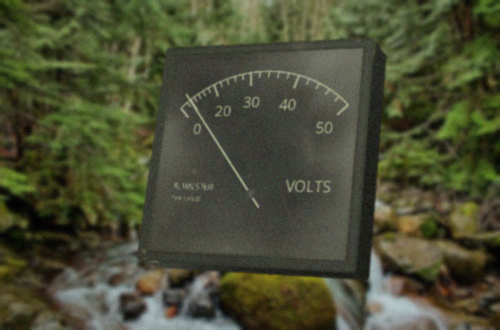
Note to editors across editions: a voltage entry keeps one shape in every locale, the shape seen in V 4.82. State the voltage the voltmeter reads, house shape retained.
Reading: V 10
